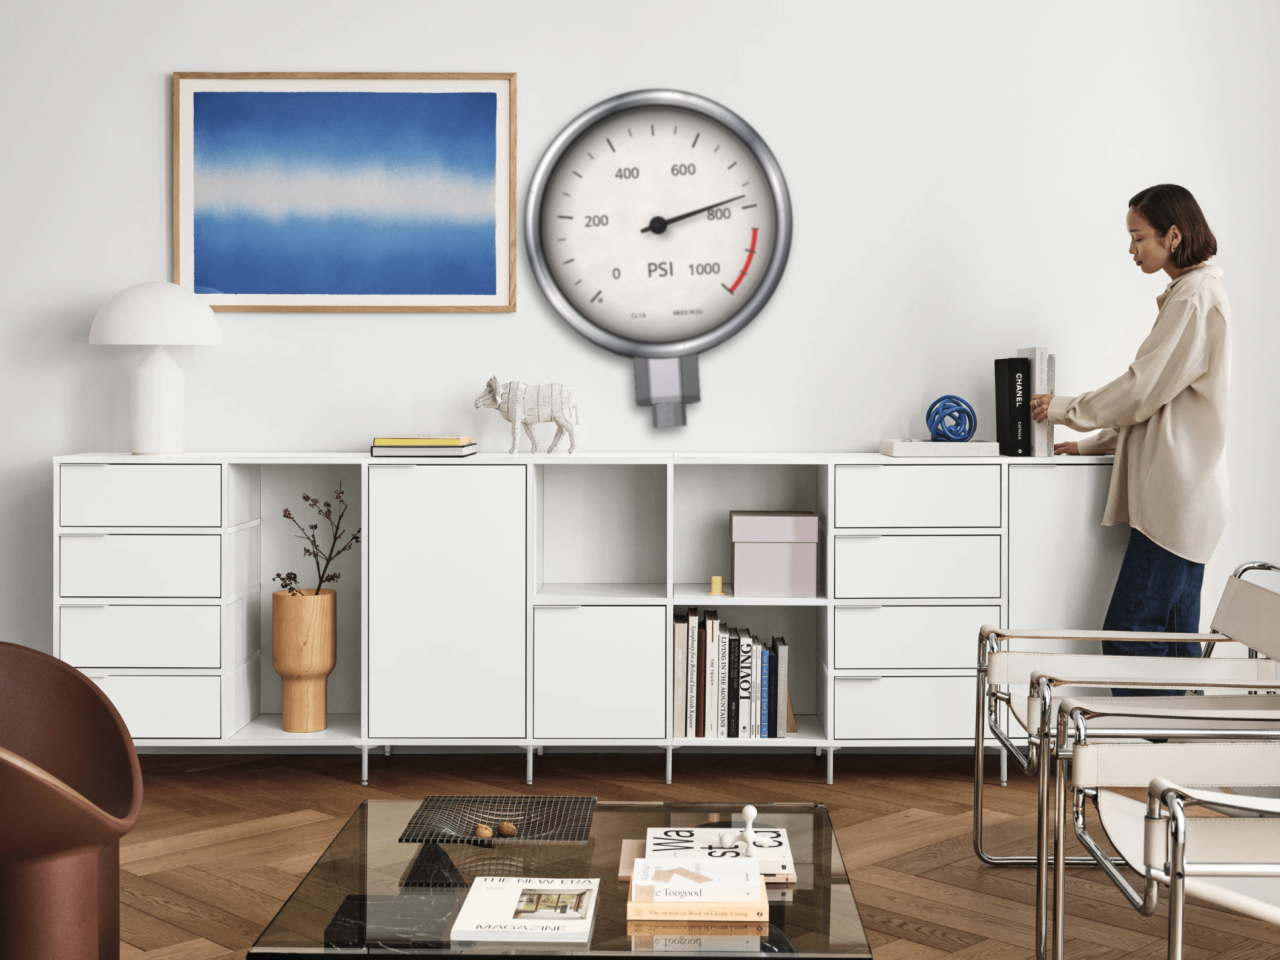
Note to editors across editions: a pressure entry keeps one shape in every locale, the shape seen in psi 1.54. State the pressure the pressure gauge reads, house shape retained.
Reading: psi 775
